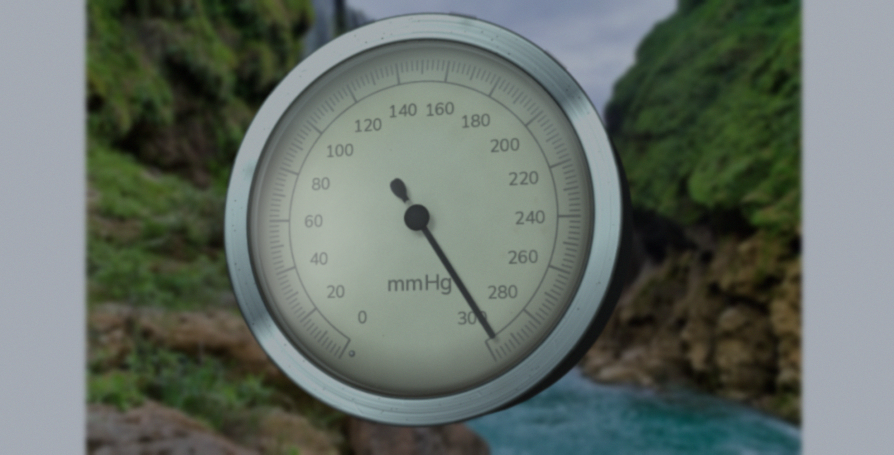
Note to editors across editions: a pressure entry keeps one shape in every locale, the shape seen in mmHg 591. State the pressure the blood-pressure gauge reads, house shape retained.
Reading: mmHg 296
